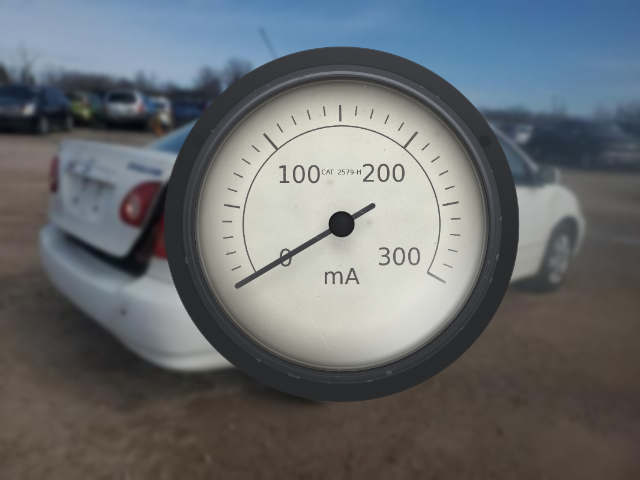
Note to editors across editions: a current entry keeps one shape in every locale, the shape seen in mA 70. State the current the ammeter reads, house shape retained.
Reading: mA 0
